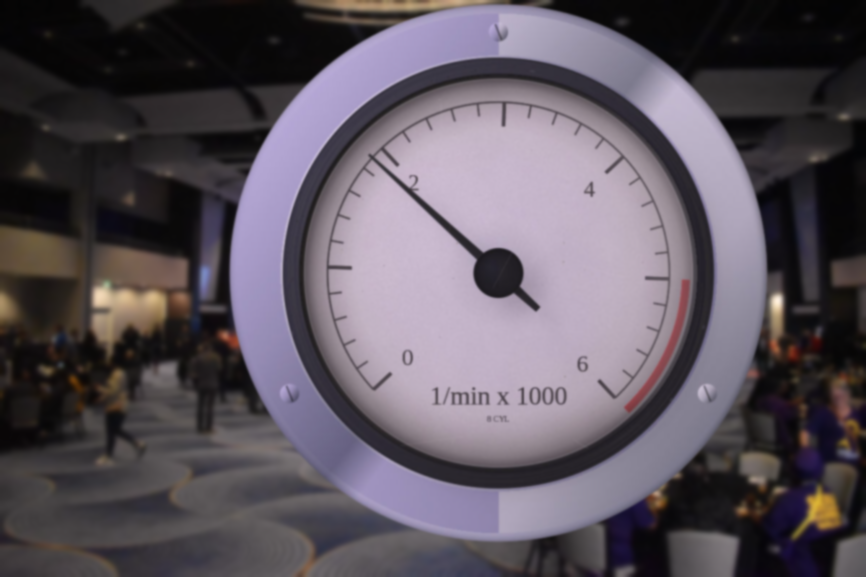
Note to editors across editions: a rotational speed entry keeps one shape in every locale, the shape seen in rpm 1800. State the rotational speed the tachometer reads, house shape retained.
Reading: rpm 1900
